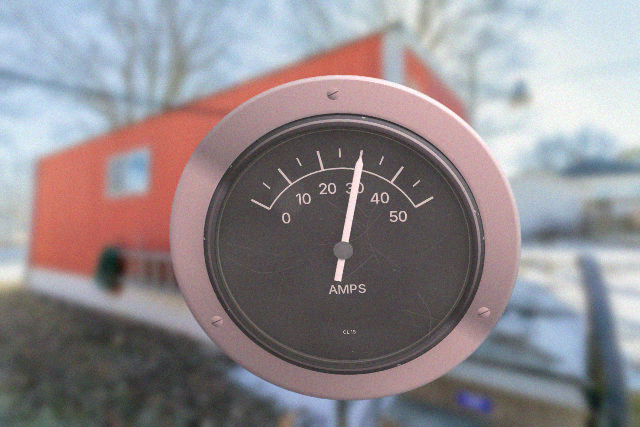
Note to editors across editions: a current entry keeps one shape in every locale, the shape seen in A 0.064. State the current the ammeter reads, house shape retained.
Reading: A 30
